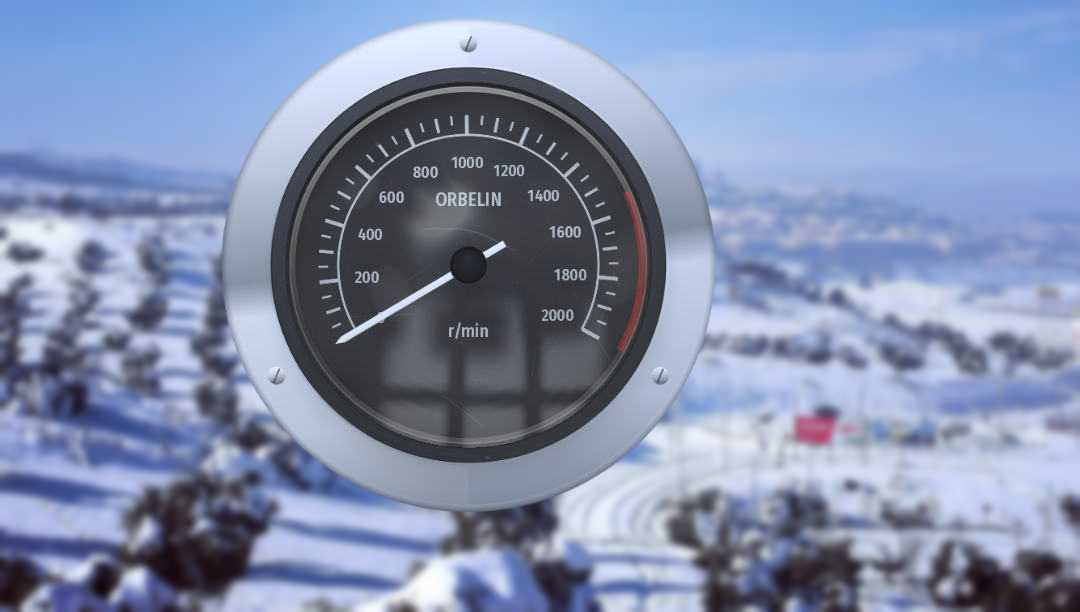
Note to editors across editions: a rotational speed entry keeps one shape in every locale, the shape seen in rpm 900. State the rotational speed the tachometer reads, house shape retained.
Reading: rpm 0
